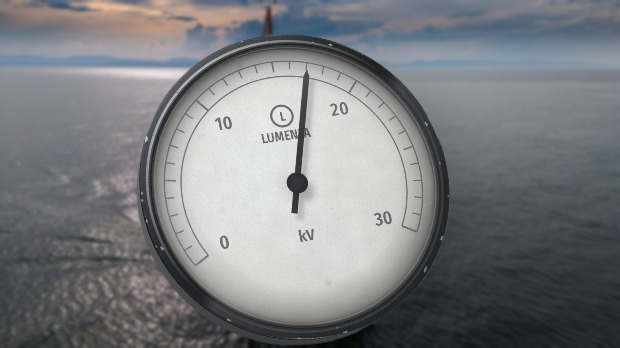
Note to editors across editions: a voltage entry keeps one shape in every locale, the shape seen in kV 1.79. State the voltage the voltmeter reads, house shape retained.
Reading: kV 17
